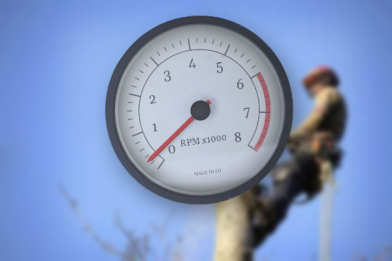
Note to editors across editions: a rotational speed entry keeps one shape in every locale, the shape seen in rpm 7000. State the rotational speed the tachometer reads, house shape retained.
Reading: rpm 300
